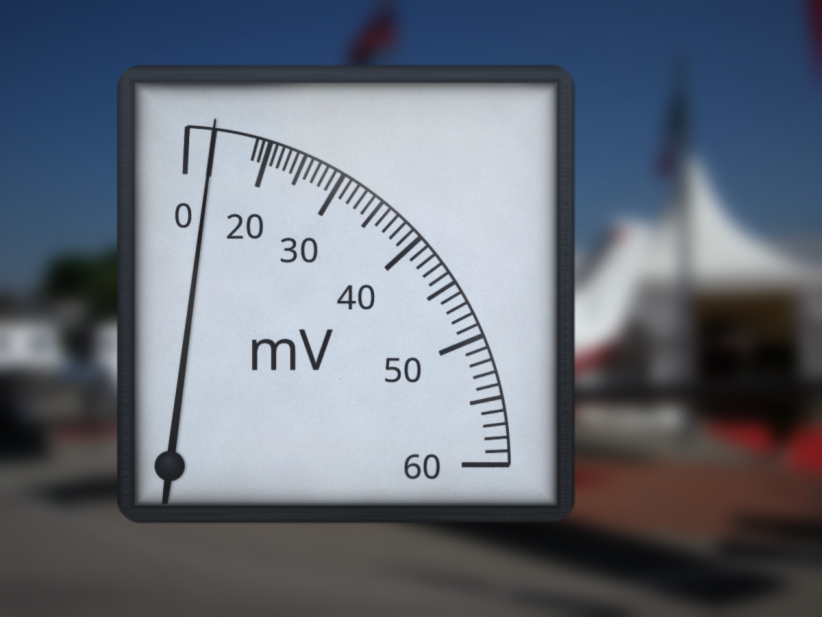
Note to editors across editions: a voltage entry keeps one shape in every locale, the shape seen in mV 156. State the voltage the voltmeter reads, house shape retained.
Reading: mV 10
